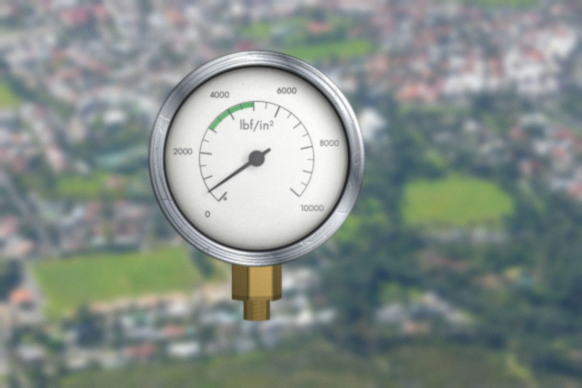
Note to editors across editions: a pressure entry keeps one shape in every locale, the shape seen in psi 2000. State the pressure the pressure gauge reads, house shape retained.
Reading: psi 500
